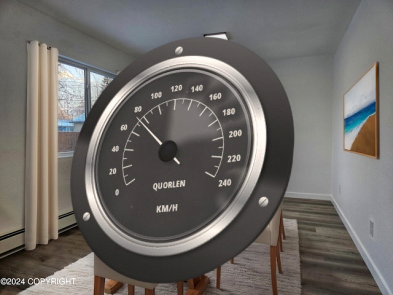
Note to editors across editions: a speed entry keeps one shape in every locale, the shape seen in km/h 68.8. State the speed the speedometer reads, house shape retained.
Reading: km/h 75
